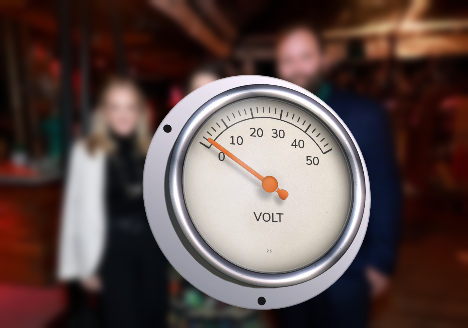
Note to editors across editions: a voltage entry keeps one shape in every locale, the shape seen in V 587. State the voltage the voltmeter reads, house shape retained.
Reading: V 2
